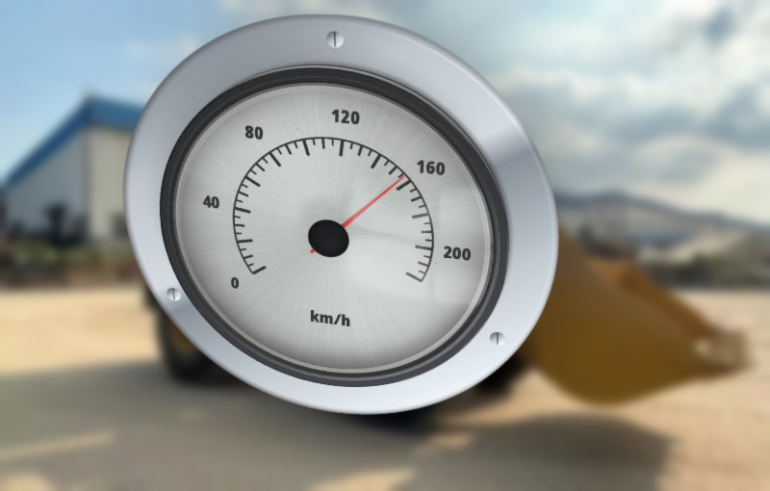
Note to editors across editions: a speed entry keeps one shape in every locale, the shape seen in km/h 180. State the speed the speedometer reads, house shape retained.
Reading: km/h 155
